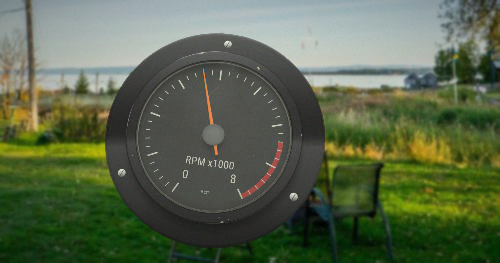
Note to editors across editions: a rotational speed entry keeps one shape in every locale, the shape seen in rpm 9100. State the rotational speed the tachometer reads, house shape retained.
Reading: rpm 3600
